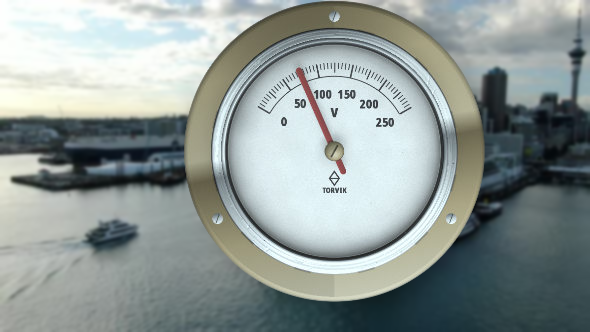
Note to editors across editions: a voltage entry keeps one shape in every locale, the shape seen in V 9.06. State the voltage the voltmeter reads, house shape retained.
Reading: V 75
